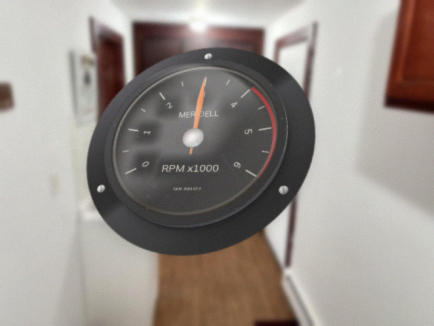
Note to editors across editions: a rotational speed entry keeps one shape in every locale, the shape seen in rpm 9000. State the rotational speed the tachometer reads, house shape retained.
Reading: rpm 3000
